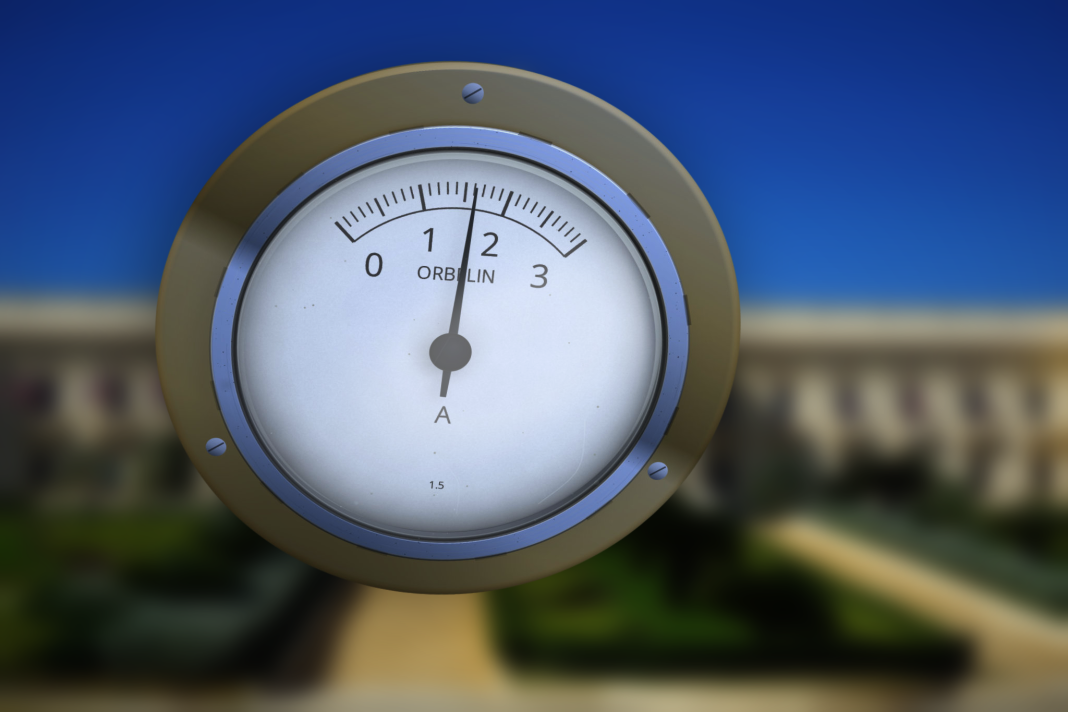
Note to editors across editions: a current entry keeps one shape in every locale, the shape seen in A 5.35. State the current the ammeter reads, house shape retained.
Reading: A 1.6
